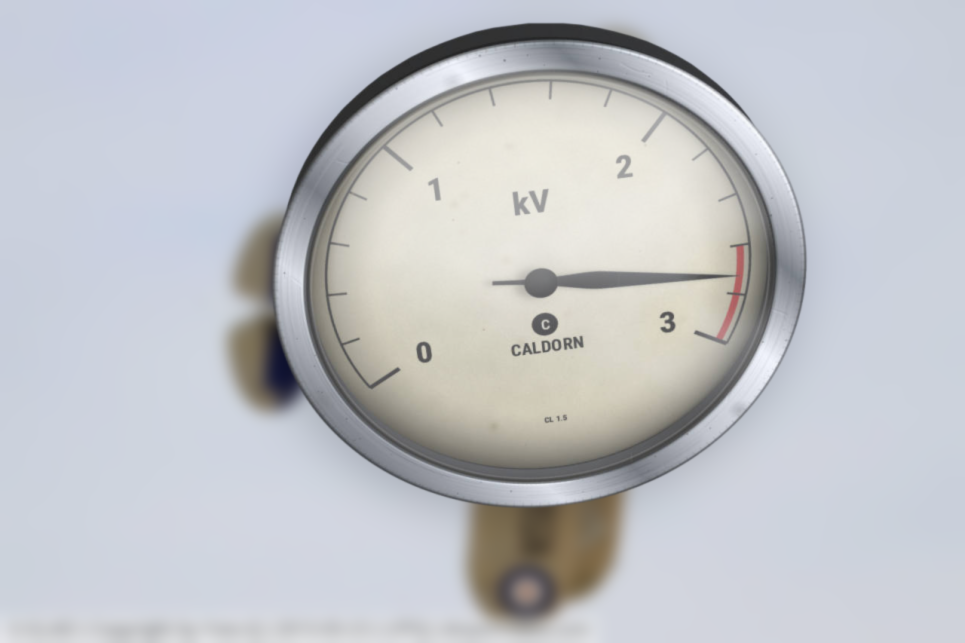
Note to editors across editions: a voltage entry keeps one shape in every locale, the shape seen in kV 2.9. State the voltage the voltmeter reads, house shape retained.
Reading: kV 2.7
